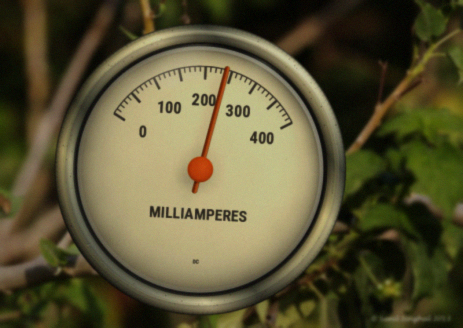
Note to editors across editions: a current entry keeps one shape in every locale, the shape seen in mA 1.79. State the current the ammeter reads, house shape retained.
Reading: mA 240
